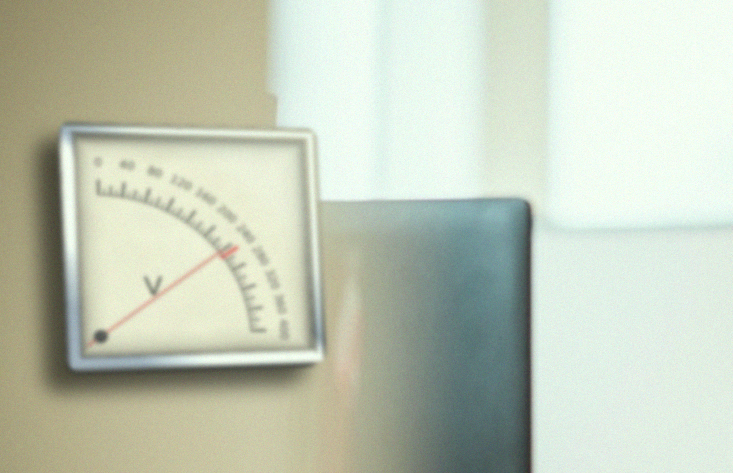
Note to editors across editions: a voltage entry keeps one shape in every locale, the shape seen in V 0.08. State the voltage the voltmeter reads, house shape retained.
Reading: V 240
